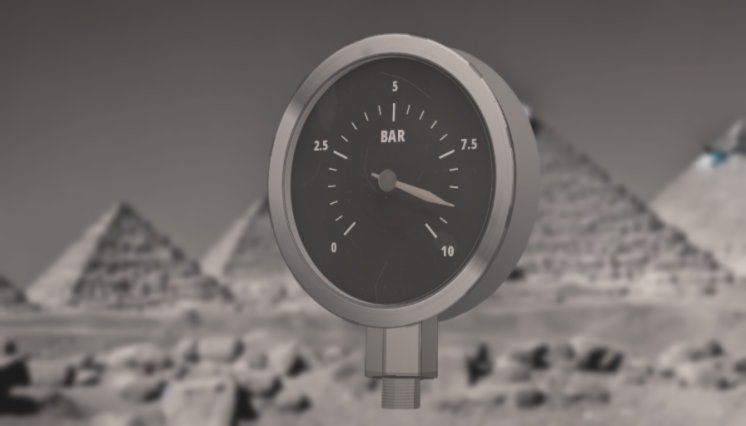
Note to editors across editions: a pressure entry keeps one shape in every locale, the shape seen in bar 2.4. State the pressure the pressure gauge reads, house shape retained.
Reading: bar 9
